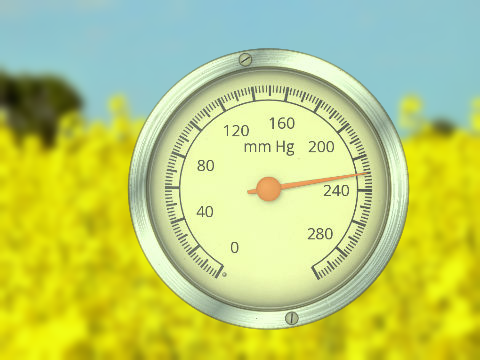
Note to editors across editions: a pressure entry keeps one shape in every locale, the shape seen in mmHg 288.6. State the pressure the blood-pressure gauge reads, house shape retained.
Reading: mmHg 230
